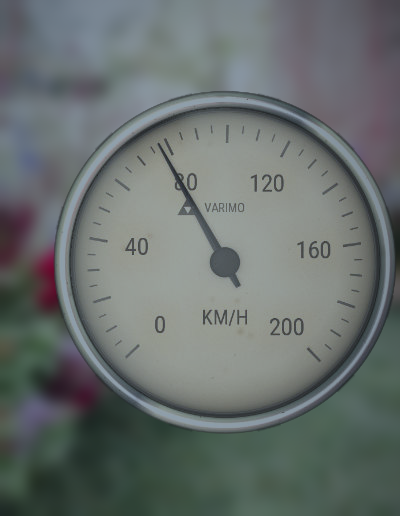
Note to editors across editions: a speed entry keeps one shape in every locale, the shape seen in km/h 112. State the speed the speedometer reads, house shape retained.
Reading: km/h 77.5
